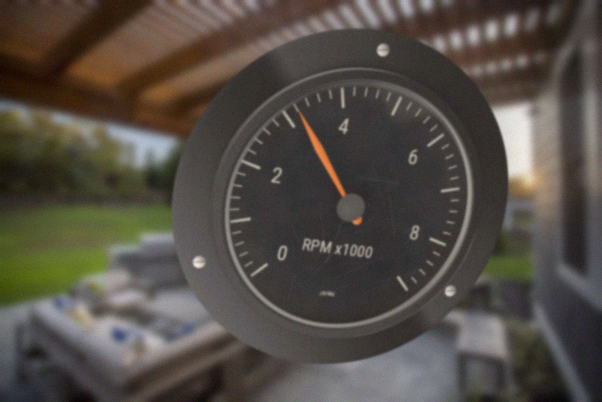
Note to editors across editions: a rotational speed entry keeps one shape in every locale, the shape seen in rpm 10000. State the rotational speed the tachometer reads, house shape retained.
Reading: rpm 3200
